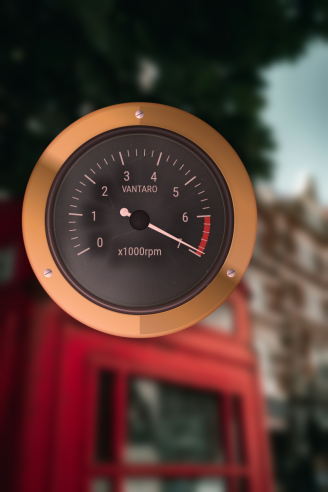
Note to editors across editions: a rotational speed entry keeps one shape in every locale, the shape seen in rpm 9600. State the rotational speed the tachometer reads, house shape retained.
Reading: rpm 6900
